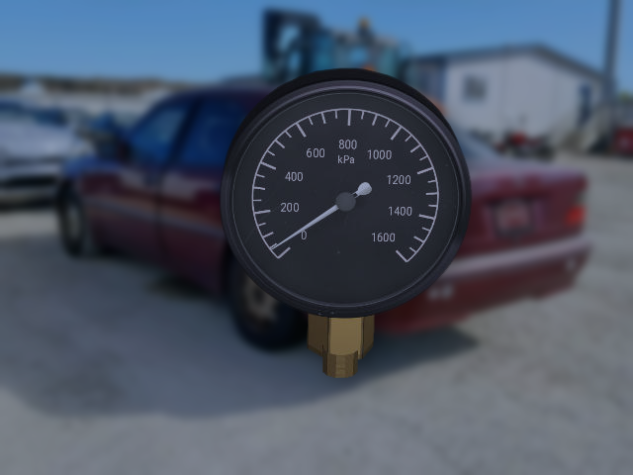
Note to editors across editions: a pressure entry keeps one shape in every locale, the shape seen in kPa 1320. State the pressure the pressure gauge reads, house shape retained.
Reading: kPa 50
